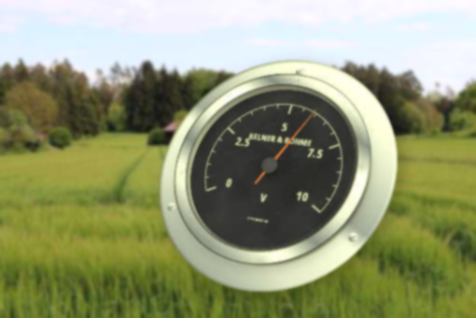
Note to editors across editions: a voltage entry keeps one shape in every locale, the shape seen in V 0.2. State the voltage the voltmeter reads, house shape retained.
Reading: V 6
